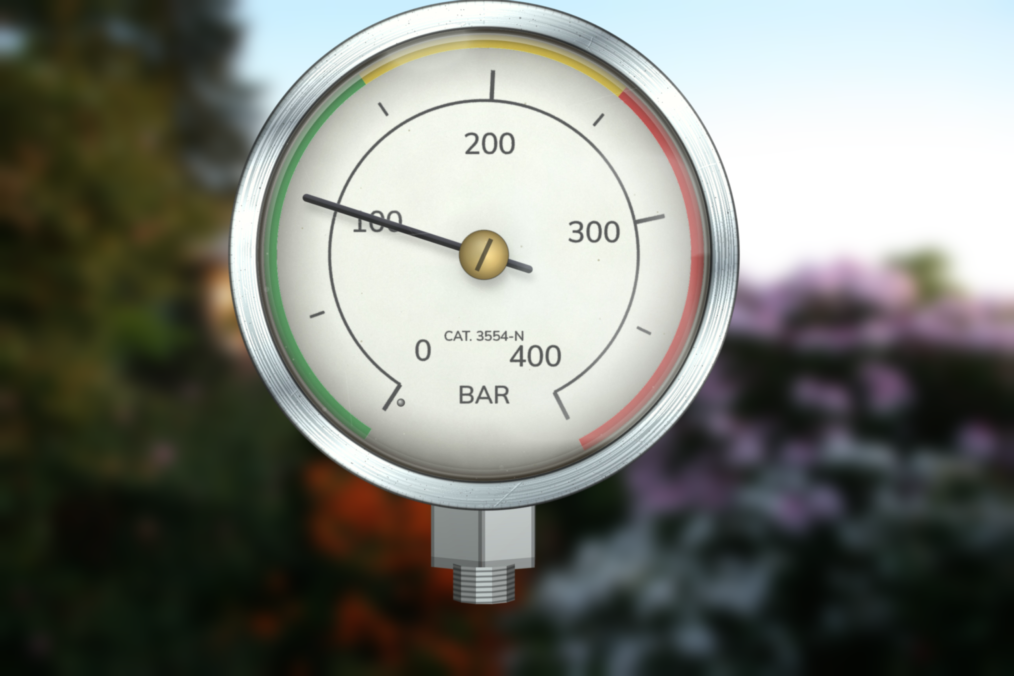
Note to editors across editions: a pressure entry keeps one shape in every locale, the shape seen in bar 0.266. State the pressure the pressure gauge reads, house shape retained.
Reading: bar 100
